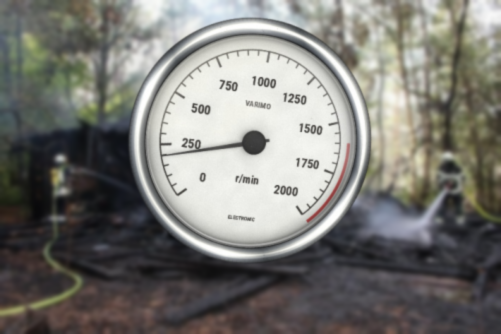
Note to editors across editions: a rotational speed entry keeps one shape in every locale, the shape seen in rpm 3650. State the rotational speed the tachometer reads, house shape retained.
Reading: rpm 200
